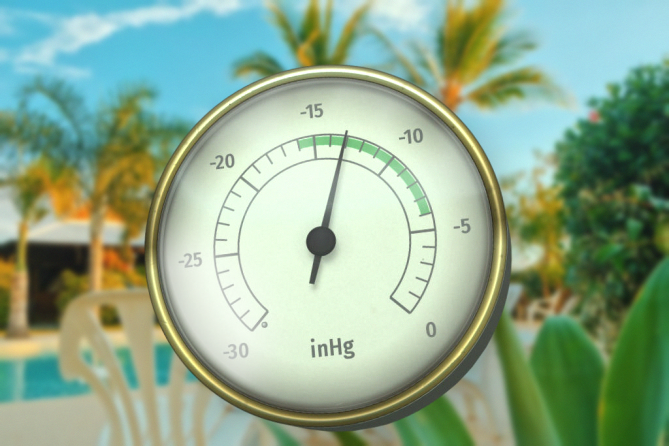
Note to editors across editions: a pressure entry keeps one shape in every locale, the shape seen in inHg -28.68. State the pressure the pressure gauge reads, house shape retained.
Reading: inHg -13
